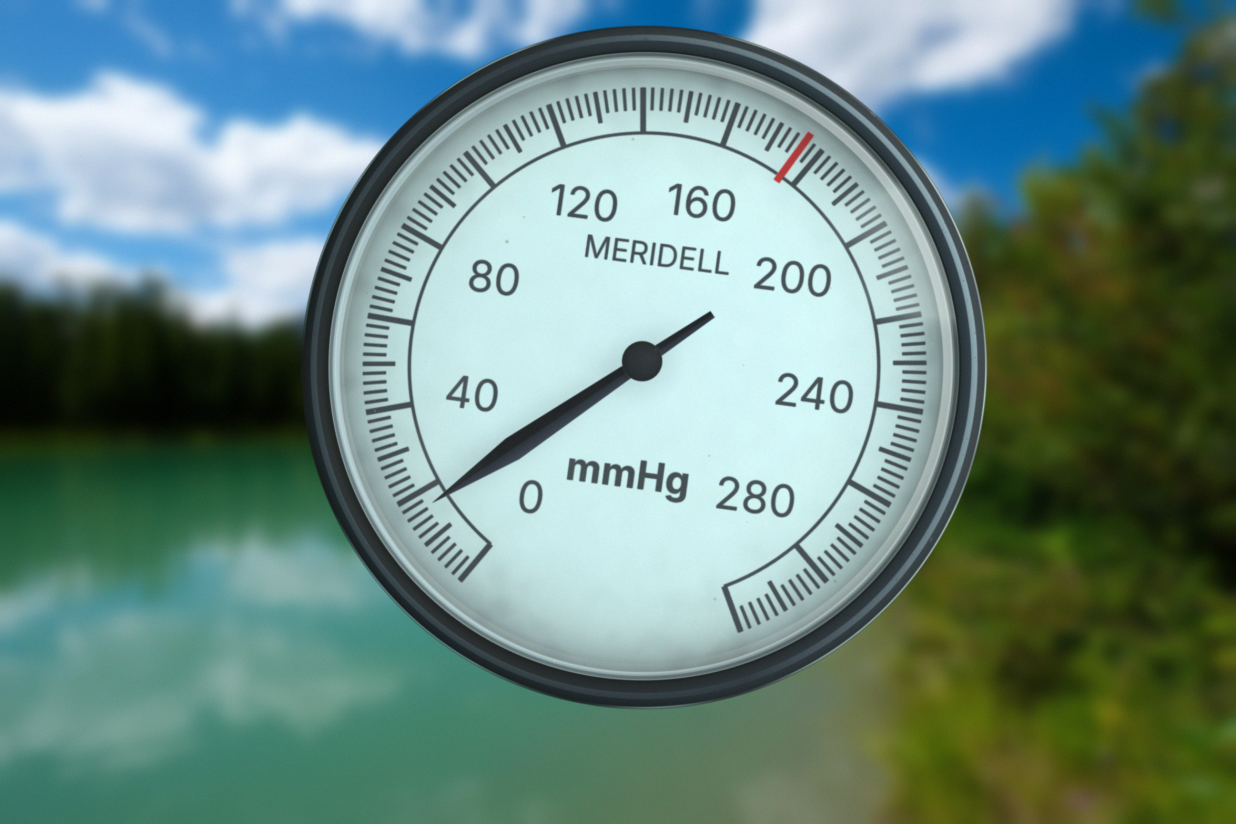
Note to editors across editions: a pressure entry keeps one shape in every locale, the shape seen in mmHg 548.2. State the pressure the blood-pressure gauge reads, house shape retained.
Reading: mmHg 16
